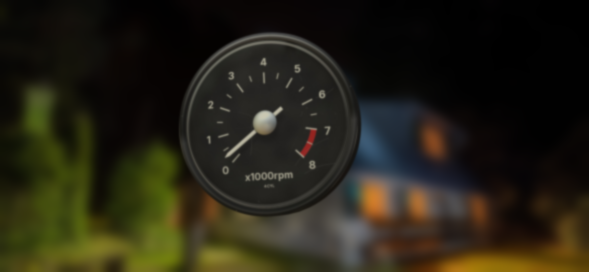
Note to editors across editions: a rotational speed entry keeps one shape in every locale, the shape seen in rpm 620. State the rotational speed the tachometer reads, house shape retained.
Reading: rpm 250
